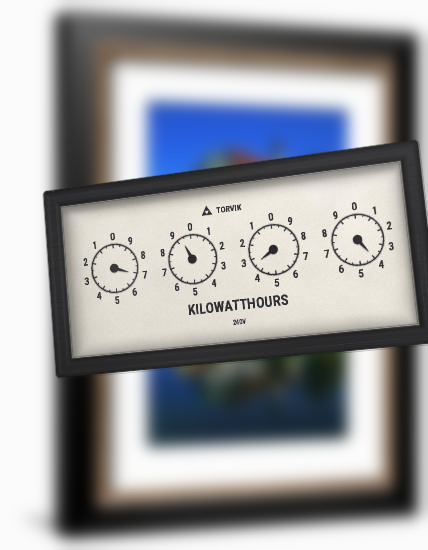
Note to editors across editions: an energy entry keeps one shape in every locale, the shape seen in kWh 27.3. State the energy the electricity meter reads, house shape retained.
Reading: kWh 6934
